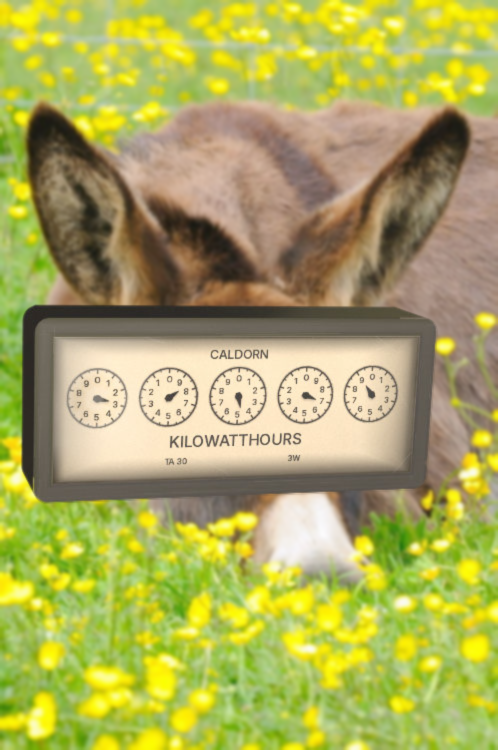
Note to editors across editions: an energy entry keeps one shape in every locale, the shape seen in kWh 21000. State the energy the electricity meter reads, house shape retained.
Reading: kWh 28469
